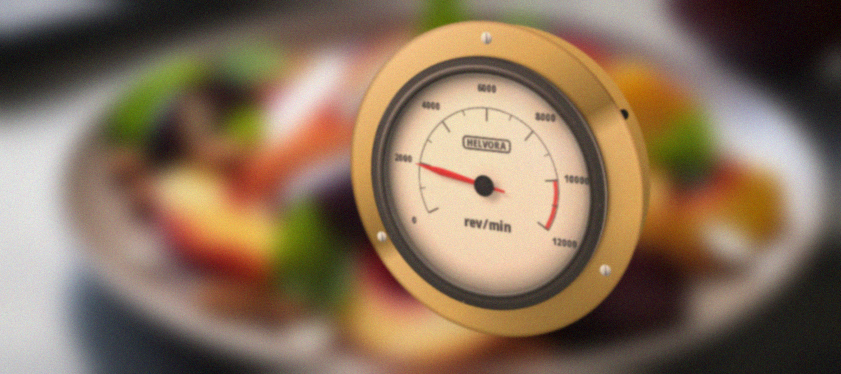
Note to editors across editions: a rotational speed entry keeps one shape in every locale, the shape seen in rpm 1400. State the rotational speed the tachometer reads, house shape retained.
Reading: rpm 2000
